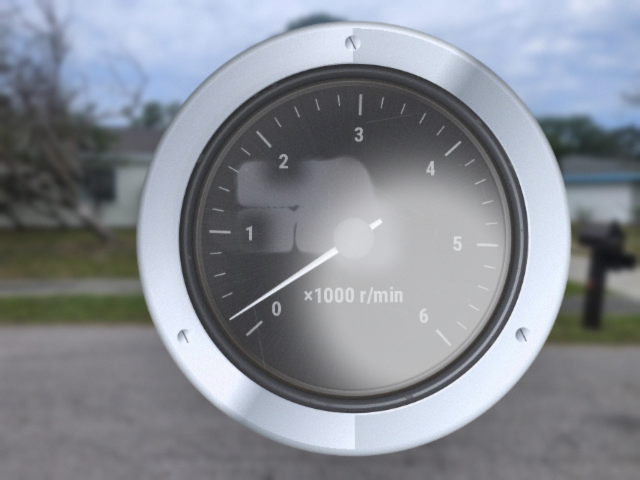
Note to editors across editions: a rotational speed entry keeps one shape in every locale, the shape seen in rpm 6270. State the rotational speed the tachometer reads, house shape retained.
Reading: rpm 200
